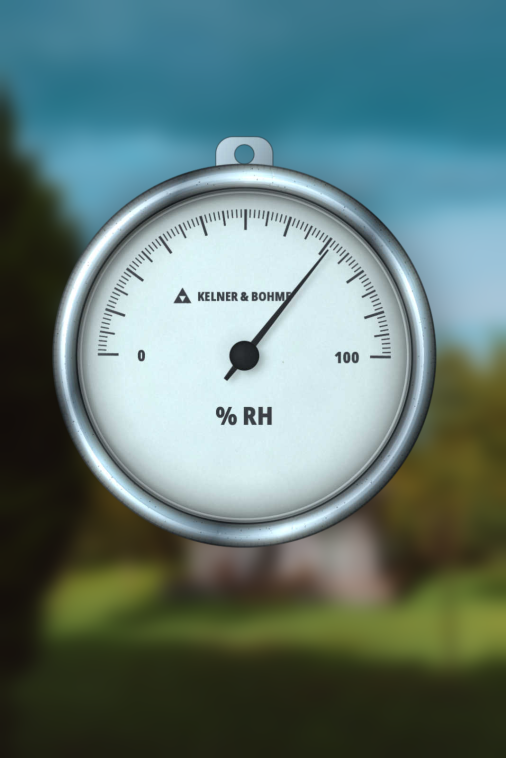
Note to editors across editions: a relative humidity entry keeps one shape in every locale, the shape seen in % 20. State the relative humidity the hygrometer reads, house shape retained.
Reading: % 71
